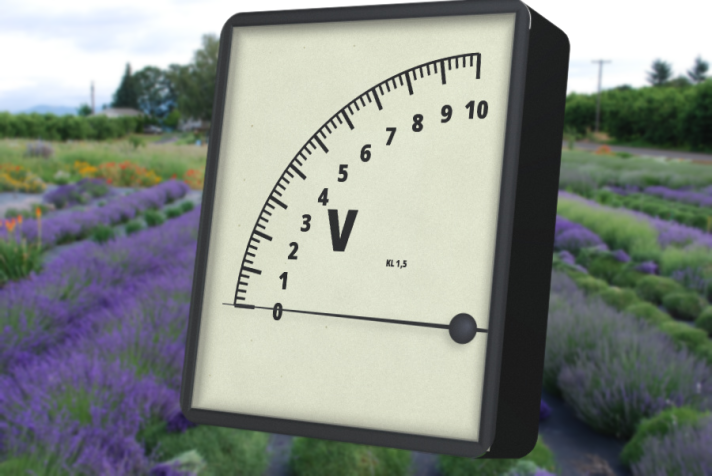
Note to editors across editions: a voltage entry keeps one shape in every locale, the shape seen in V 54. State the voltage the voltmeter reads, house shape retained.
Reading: V 0
